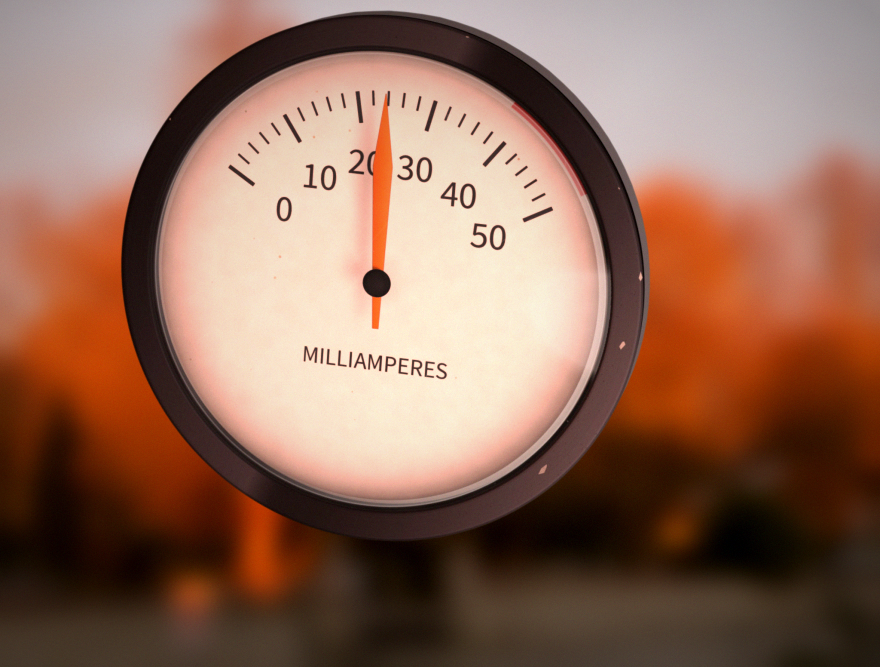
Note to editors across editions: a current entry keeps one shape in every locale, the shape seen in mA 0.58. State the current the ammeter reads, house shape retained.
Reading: mA 24
